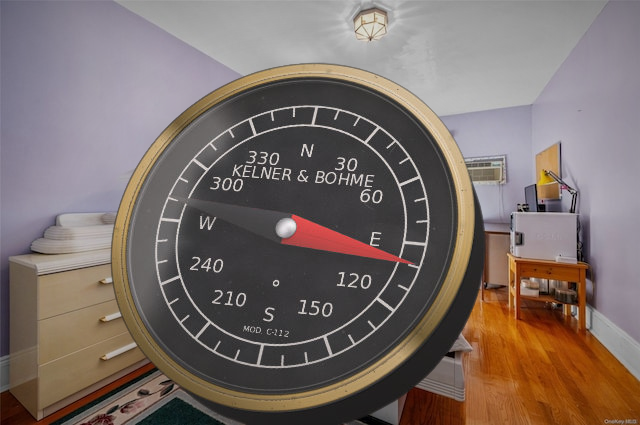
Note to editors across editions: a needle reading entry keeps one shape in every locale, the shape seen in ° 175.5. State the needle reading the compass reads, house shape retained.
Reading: ° 100
